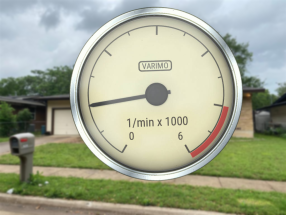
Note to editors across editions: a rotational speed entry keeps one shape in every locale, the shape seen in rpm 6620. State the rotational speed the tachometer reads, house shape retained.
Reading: rpm 1000
